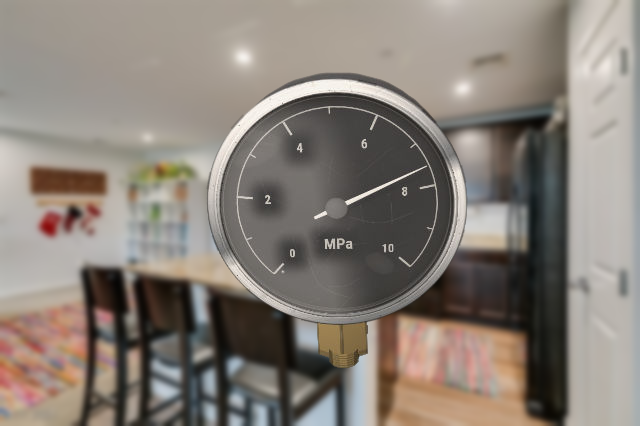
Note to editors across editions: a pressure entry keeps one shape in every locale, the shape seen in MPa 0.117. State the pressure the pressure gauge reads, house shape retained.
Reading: MPa 7.5
